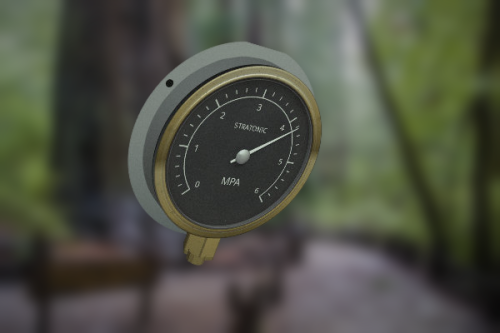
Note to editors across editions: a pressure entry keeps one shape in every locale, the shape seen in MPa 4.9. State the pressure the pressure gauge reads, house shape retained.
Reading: MPa 4.2
